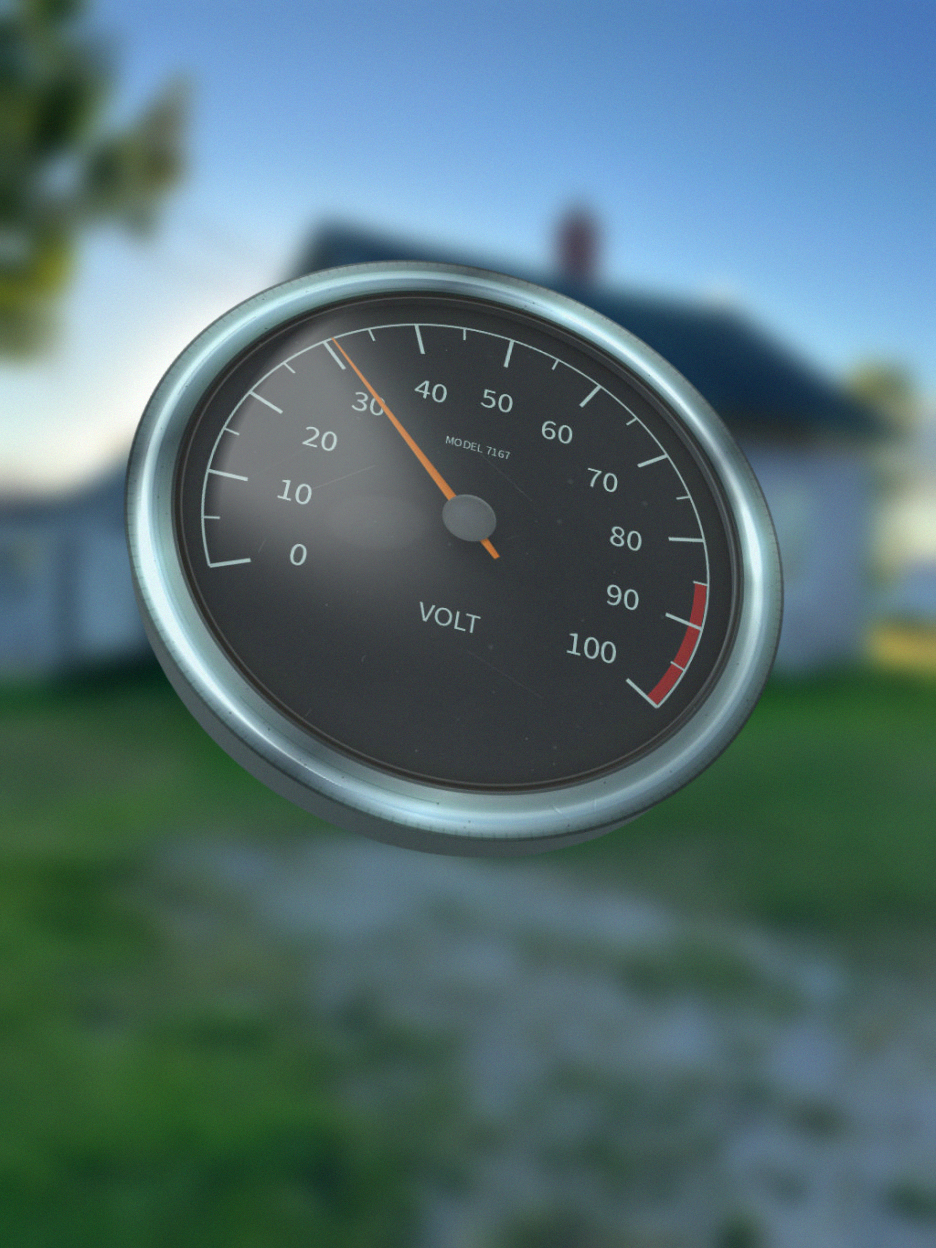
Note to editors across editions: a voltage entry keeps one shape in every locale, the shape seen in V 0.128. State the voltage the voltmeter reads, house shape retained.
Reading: V 30
